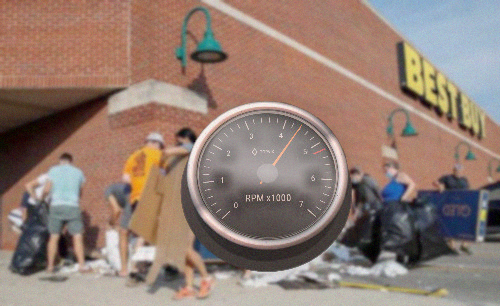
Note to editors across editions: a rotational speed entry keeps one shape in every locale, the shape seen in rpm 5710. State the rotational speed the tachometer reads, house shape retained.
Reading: rpm 4400
